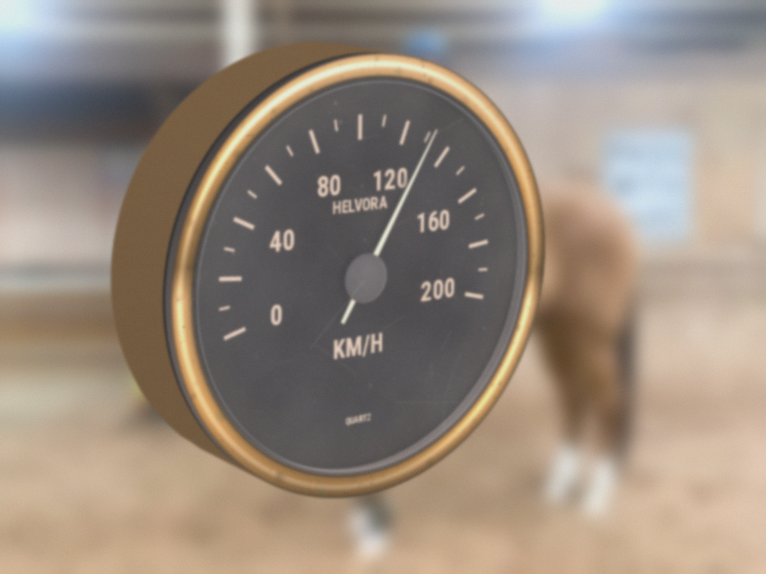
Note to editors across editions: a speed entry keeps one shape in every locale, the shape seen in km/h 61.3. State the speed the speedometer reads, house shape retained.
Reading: km/h 130
